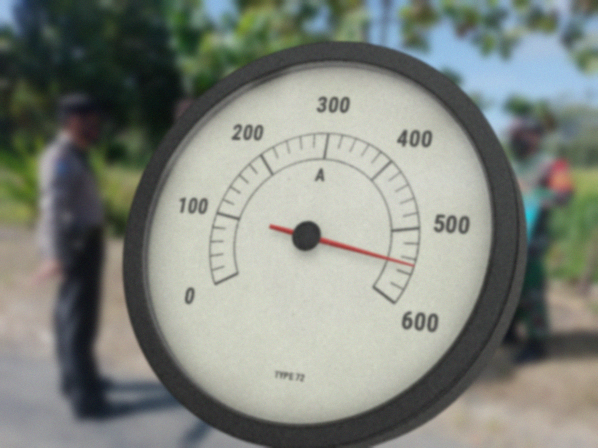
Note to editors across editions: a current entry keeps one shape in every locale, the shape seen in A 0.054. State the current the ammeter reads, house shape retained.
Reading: A 550
